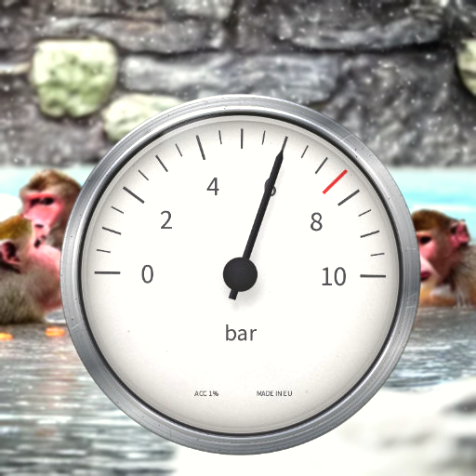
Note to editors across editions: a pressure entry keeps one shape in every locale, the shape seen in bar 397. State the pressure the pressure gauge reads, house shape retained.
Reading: bar 6
